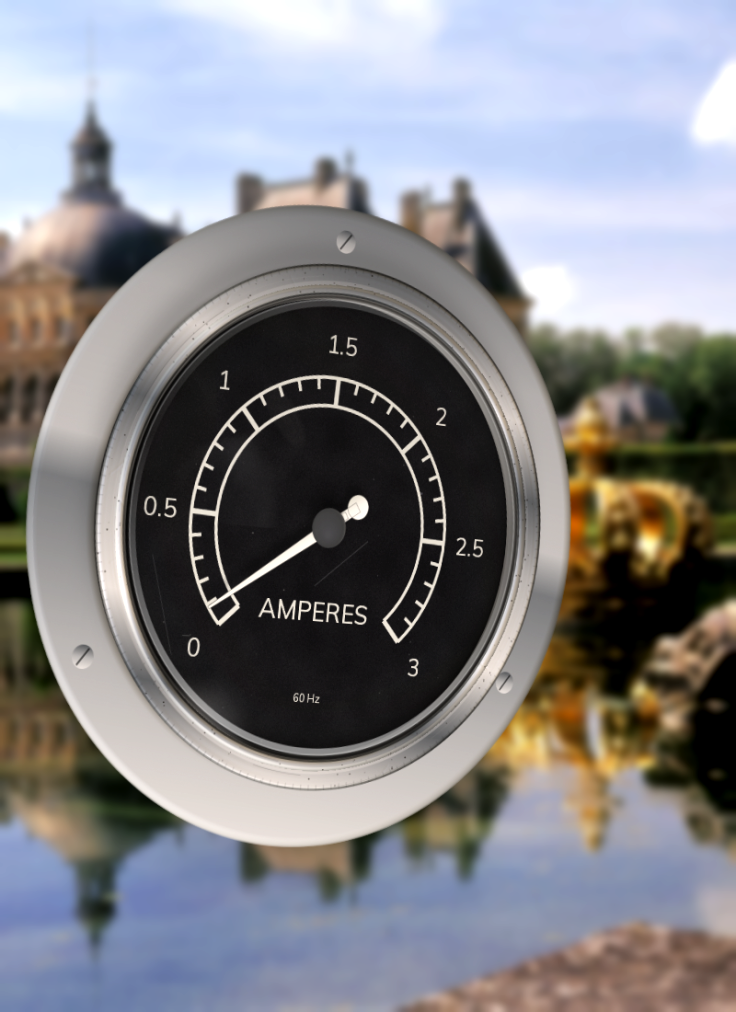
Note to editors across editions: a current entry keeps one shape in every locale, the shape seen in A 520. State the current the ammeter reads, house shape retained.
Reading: A 0.1
